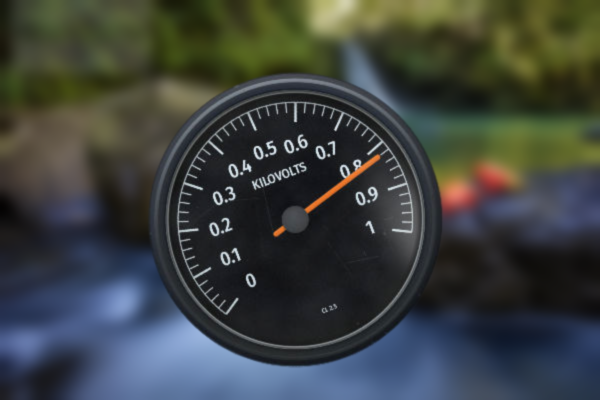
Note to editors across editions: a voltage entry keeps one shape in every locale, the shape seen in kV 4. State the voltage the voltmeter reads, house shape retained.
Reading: kV 0.82
